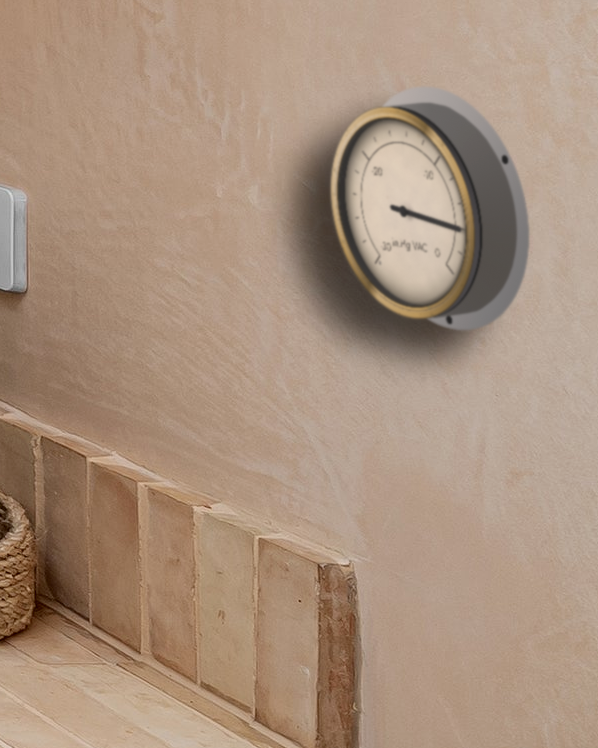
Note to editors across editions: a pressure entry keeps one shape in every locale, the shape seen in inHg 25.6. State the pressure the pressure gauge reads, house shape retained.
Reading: inHg -4
